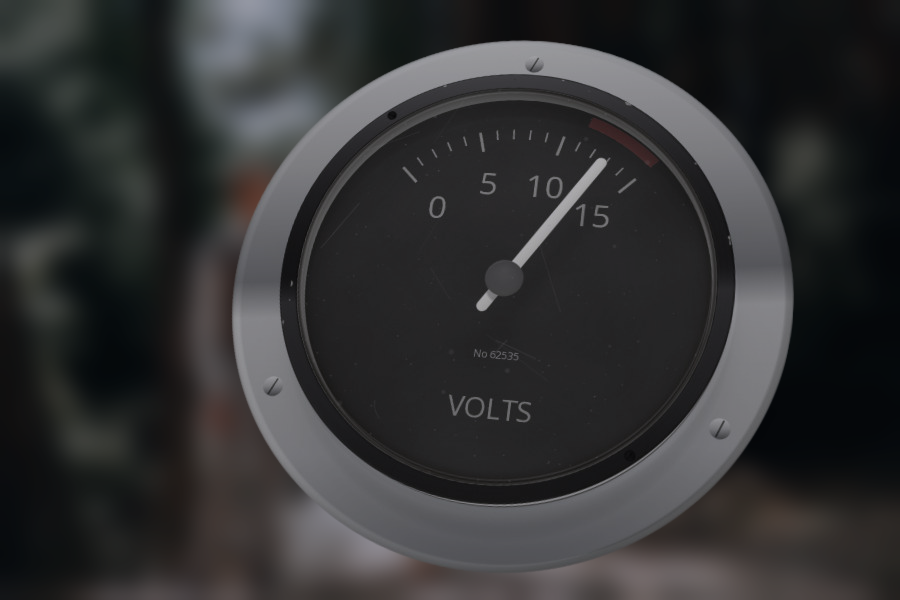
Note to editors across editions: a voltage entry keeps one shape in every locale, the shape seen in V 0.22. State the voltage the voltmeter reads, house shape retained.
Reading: V 13
